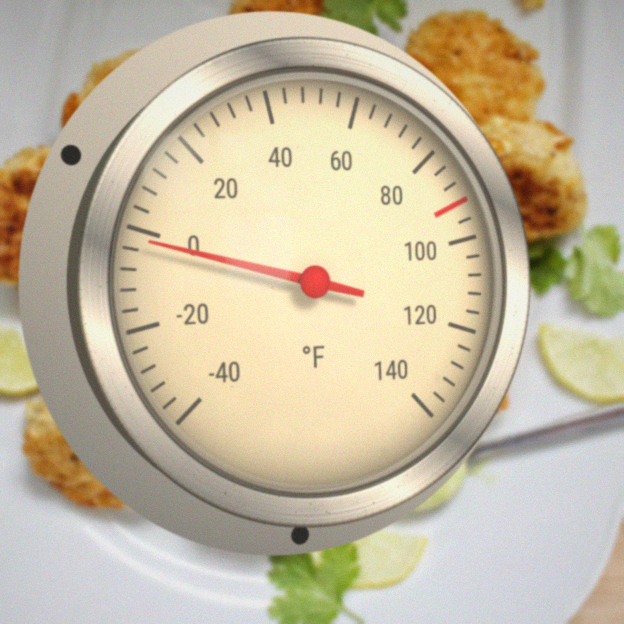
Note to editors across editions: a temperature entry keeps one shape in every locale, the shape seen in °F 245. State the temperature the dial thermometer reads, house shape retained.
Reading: °F -2
